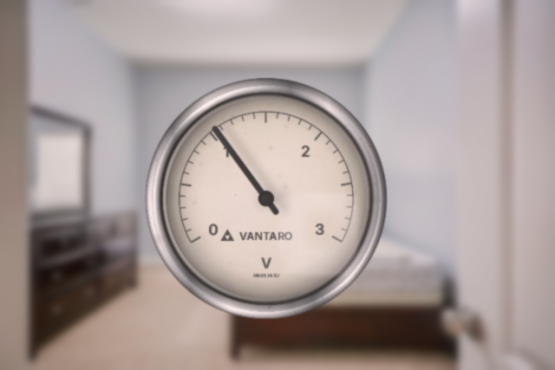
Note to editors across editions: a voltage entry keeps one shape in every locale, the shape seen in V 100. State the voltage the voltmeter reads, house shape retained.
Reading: V 1.05
